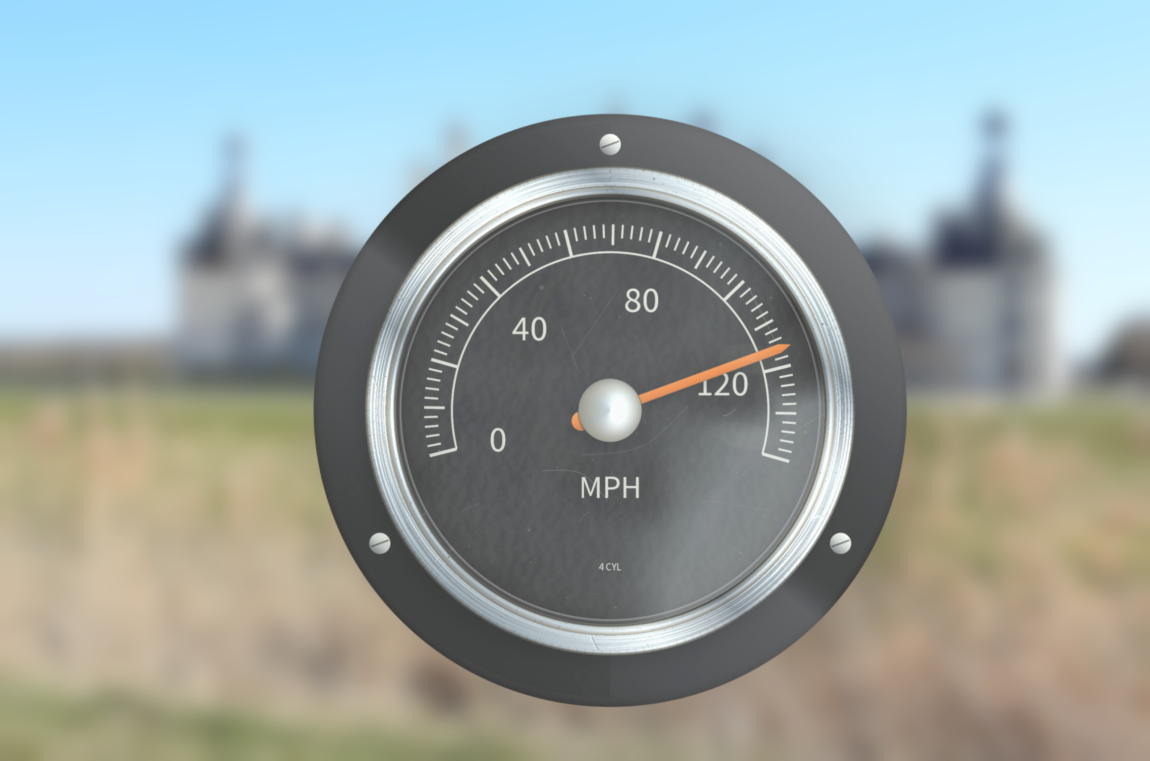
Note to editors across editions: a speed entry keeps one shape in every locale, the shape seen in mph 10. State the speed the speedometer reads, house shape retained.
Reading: mph 116
